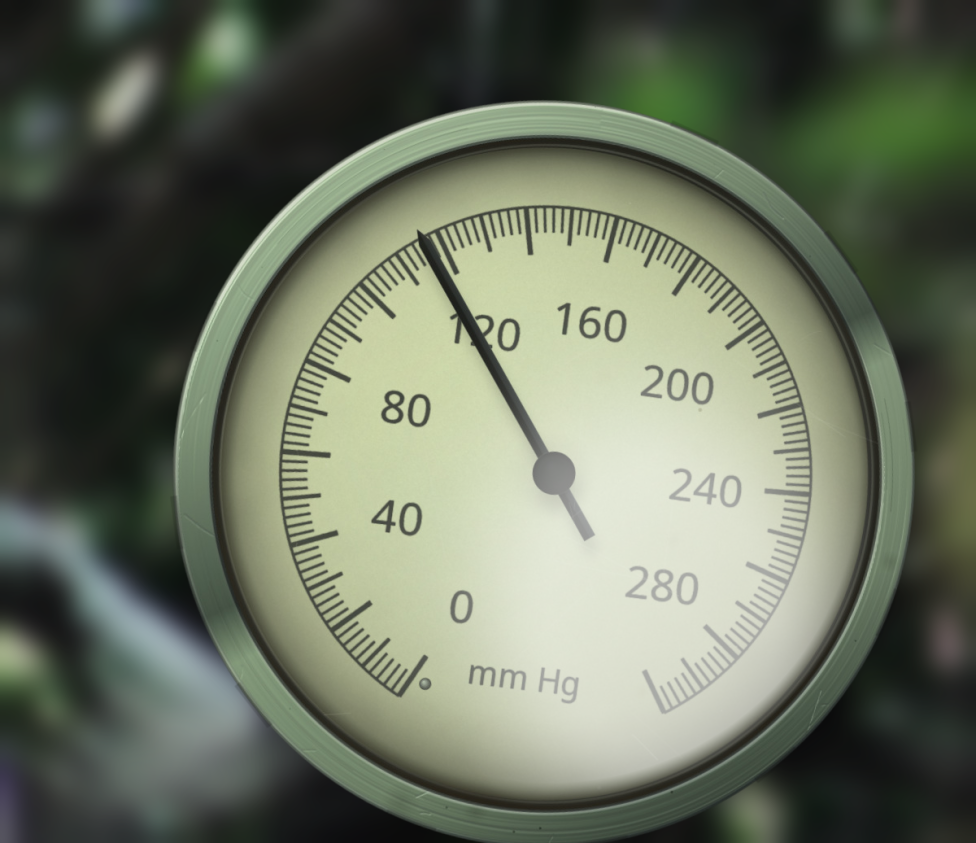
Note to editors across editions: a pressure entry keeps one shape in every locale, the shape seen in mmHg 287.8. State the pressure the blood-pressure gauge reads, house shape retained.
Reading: mmHg 116
